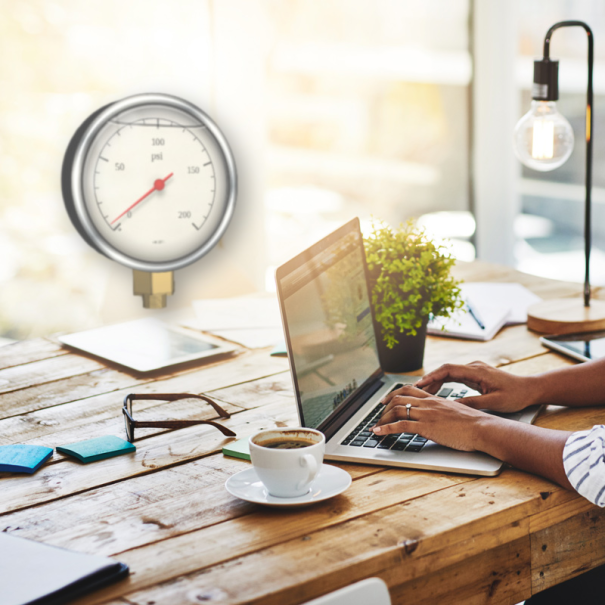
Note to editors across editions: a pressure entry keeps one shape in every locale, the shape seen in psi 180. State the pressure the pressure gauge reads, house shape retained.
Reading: psi 5
